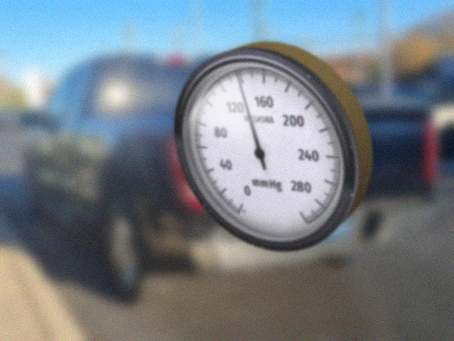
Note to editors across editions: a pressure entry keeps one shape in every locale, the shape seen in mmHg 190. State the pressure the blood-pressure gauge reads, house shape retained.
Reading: mmHg 140
